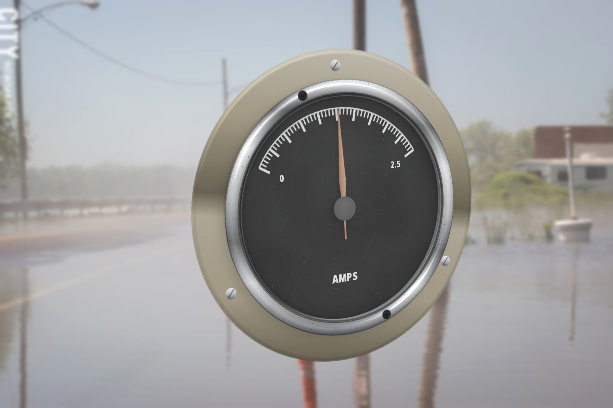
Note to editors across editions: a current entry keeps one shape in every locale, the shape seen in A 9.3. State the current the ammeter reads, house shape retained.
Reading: A 1.25
